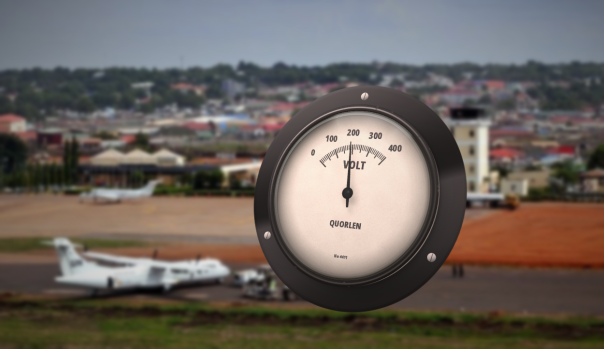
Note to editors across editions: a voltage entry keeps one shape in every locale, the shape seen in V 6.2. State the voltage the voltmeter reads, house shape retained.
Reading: V 200
